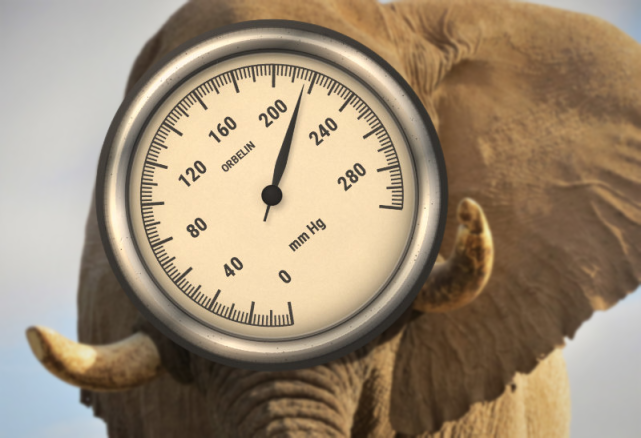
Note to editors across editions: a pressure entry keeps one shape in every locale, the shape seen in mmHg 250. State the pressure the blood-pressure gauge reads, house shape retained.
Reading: mmHg 216
